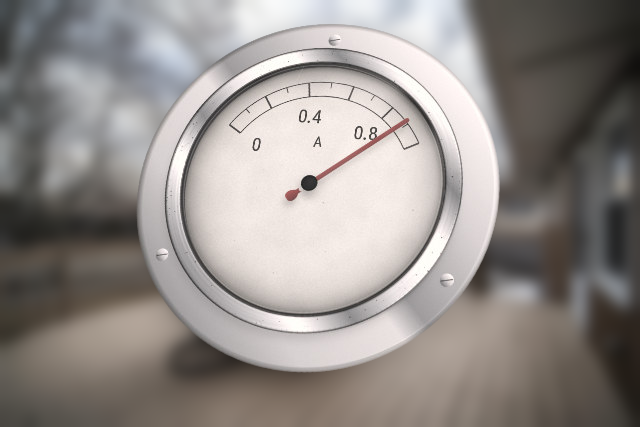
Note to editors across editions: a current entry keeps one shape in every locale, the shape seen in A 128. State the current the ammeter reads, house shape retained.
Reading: A 0.9
